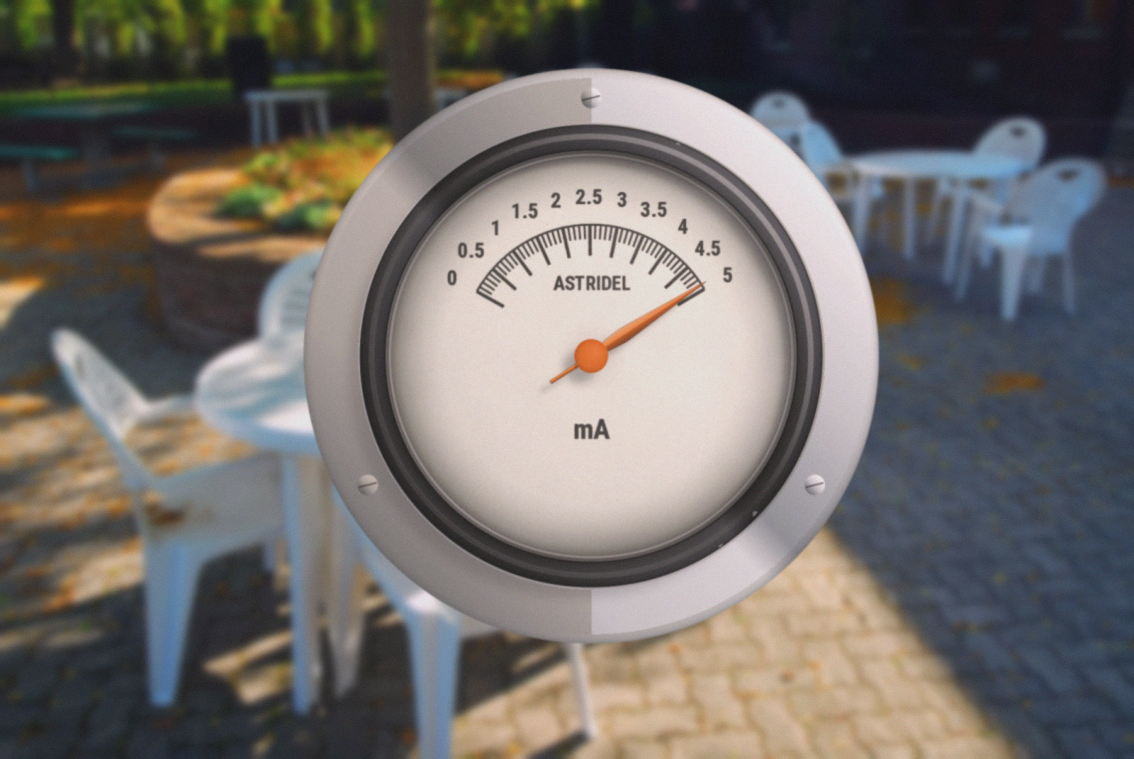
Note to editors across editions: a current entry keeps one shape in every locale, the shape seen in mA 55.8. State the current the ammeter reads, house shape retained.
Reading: mA 4.9
